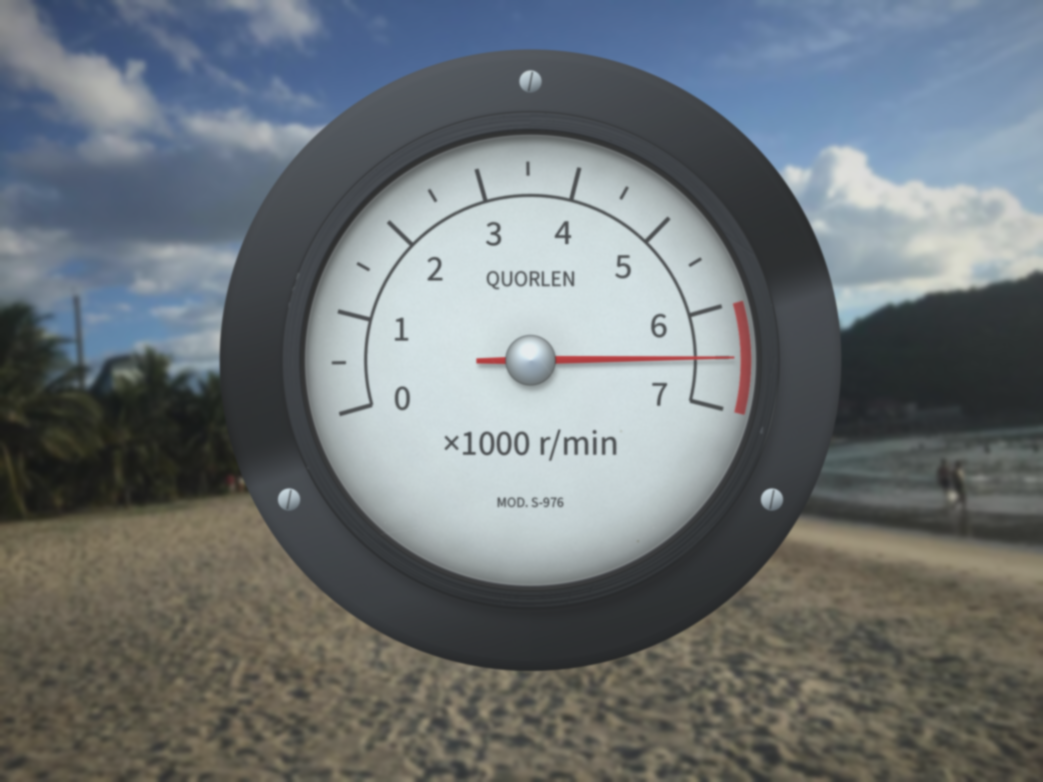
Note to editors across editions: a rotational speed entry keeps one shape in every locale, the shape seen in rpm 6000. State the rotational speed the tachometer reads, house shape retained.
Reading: rpm 6500
